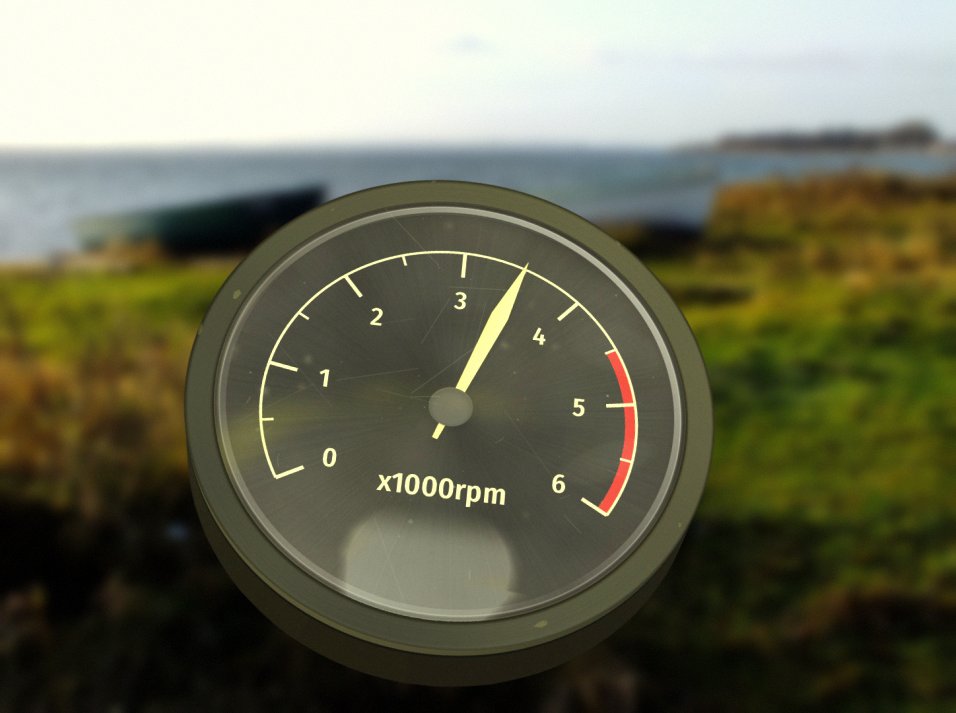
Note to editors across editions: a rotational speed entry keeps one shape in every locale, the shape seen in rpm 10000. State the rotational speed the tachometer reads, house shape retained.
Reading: rpm 3500
